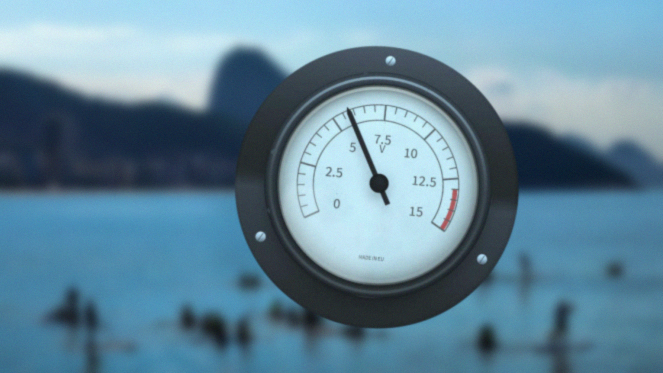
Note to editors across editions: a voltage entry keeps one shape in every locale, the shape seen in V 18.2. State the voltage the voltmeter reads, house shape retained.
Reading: V 5.75
